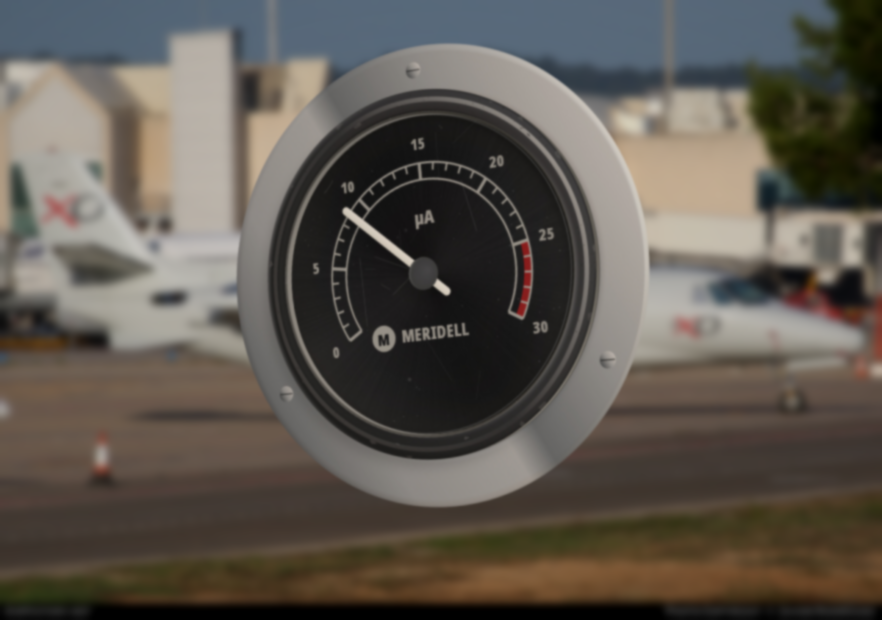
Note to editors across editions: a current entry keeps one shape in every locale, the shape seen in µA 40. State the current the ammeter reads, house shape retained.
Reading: µA 9
